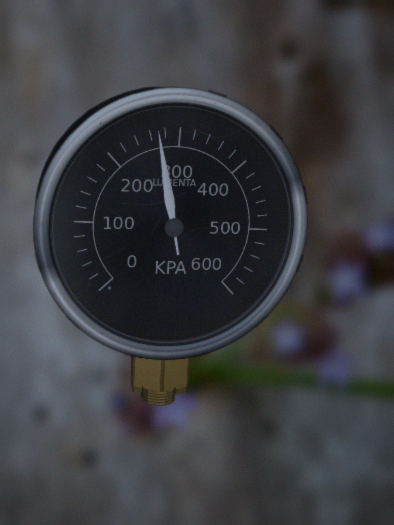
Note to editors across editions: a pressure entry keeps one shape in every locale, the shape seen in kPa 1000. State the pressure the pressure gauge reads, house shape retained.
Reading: kPa 270
